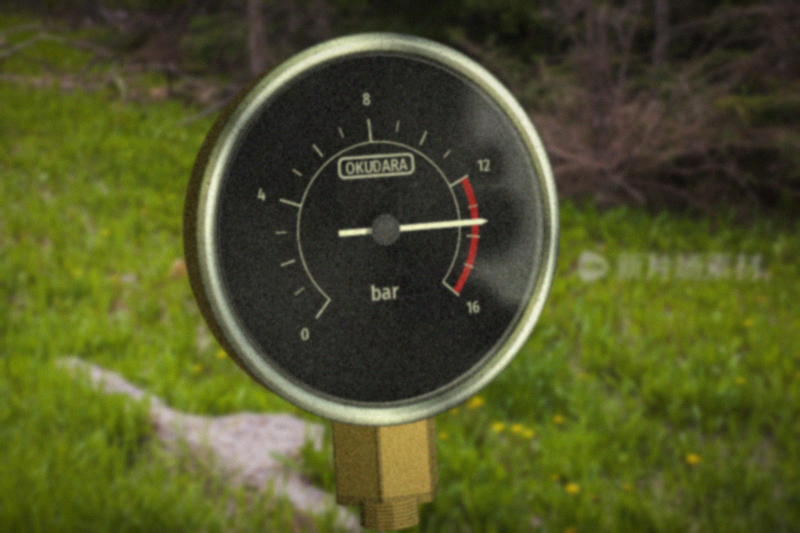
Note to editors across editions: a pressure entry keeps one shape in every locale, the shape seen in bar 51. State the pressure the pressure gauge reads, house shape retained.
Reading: bar 13.5
